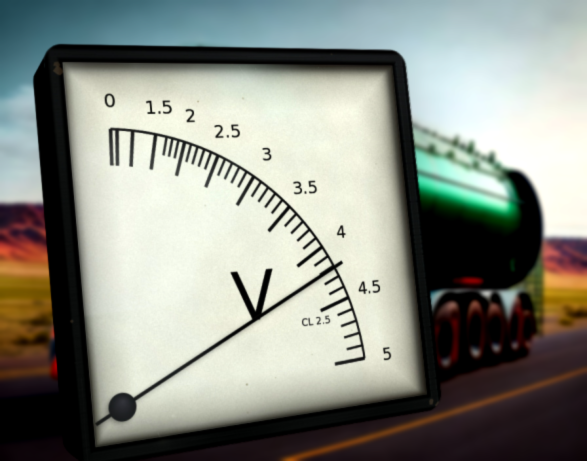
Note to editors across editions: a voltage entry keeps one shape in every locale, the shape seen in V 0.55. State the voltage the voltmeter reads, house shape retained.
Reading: V 4.2
